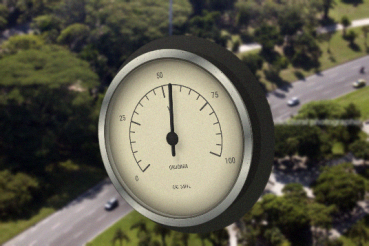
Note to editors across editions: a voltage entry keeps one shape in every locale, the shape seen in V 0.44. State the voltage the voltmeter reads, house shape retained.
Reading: V 55
